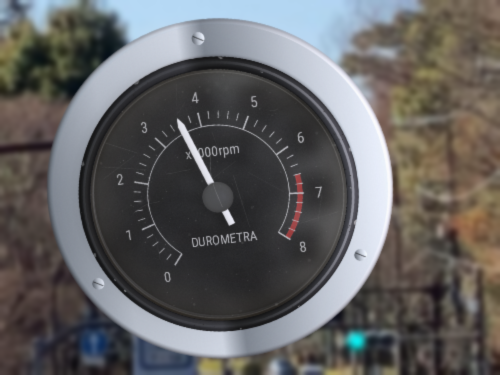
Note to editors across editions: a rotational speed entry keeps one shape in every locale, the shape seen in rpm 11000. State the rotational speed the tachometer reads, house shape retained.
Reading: rpm 3600
